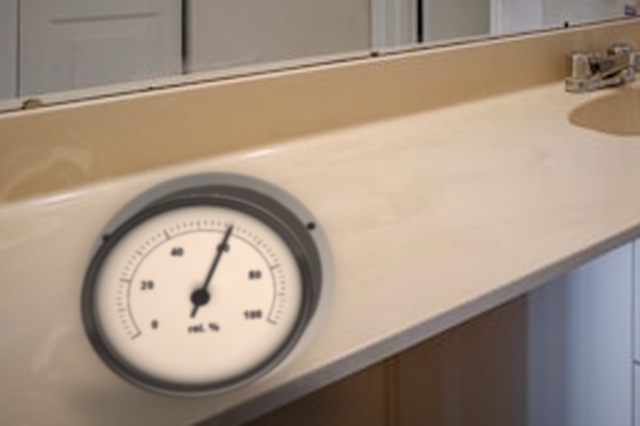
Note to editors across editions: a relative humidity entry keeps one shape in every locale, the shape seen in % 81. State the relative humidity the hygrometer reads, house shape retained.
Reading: % 60
